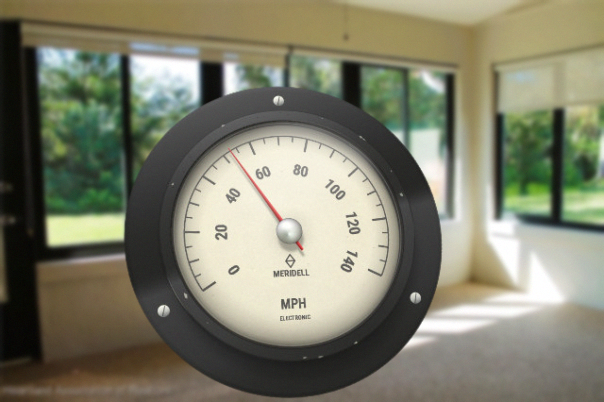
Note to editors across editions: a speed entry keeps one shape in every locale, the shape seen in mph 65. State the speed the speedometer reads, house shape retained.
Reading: mph 52.5
